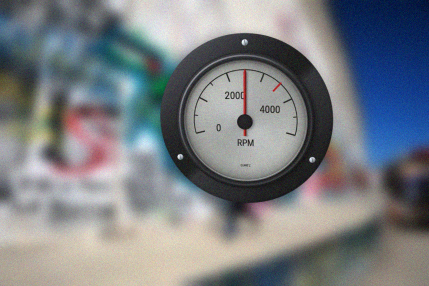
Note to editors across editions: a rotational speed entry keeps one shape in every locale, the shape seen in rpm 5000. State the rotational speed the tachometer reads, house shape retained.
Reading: rpm 2500
